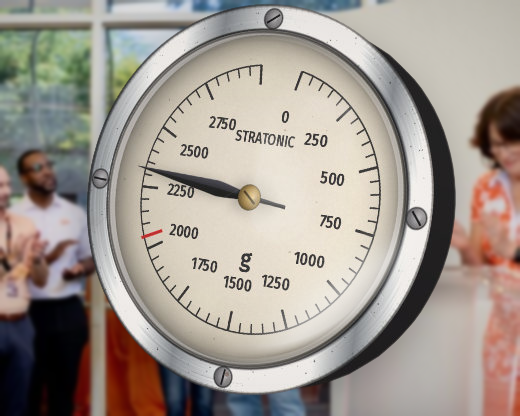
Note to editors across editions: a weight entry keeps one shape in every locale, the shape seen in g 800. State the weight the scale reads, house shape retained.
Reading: g 2325
